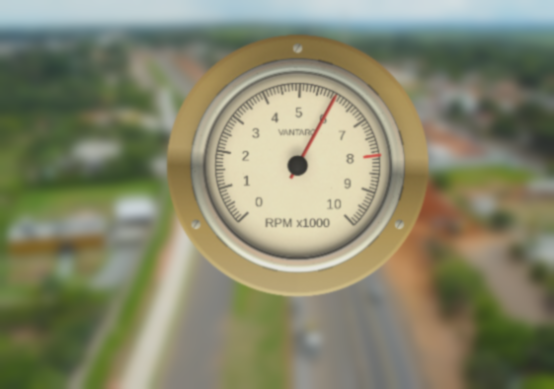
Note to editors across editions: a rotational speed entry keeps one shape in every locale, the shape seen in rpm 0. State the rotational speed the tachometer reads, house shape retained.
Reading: rpm 6000
